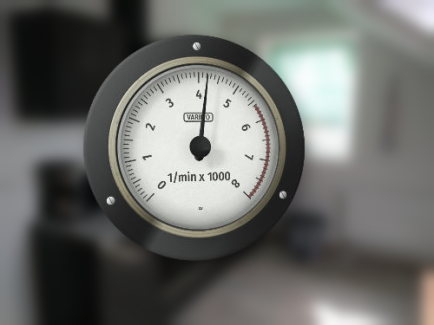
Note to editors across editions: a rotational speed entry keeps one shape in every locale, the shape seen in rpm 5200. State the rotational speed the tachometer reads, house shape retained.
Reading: rpm 4200
